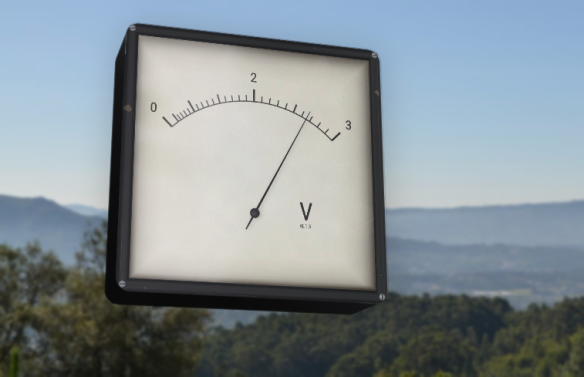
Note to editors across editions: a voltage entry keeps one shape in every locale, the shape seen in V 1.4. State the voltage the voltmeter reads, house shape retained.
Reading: V 2.65
